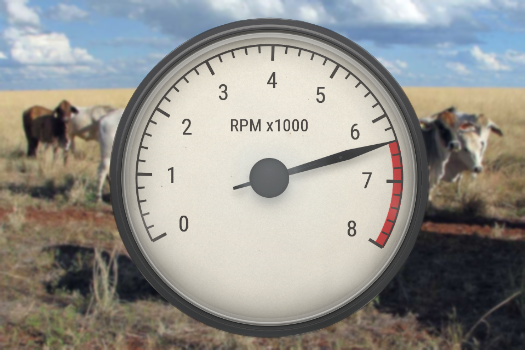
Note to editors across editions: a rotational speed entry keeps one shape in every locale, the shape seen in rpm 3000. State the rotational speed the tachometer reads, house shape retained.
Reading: rpm 6400
